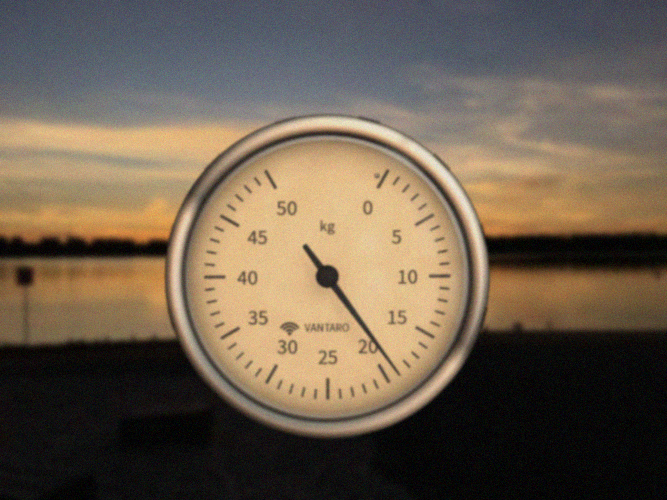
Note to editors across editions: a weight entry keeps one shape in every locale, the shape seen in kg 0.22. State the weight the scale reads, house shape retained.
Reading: kg 19
